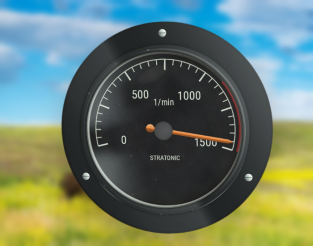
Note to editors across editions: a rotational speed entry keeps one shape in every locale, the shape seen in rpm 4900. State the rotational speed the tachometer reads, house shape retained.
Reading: rpm 1450
